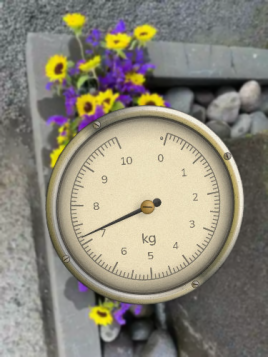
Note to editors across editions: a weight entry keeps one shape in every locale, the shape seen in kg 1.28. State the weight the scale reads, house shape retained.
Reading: kg 7.2
